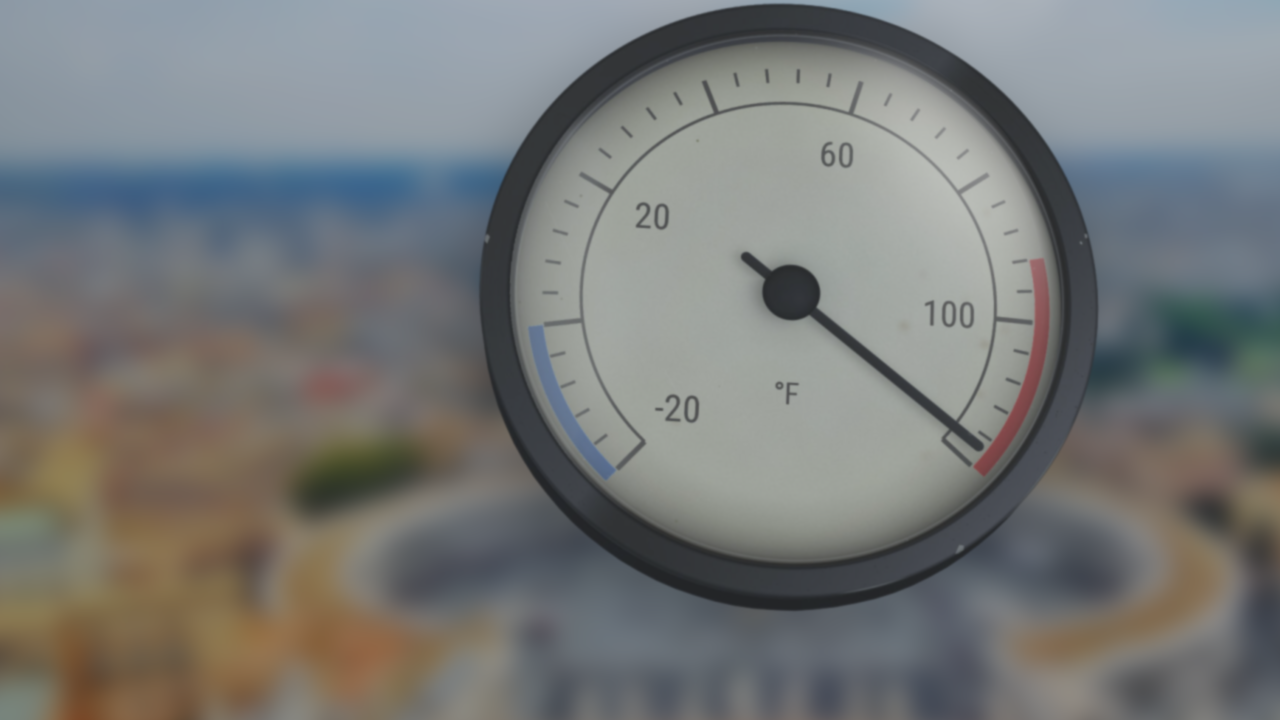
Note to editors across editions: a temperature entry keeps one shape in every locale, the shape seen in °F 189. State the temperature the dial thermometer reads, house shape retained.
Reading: °F 118
